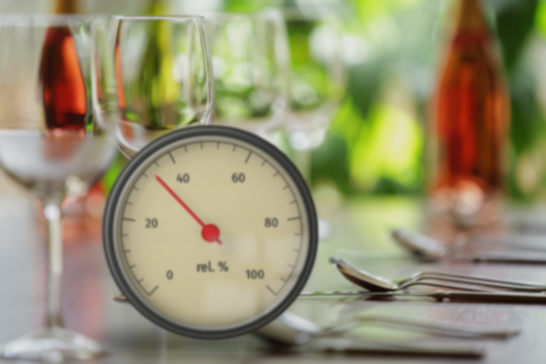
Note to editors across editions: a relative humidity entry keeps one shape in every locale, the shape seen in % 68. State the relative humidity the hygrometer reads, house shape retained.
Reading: % 34
